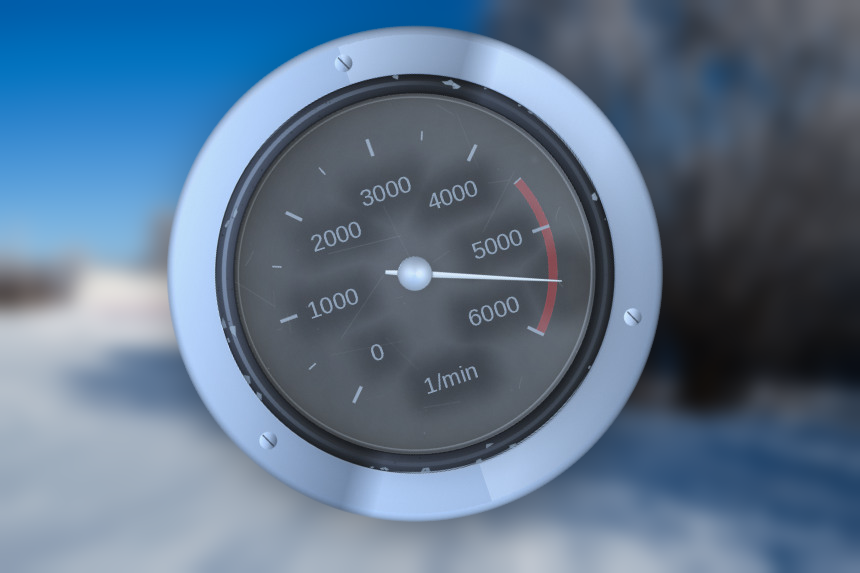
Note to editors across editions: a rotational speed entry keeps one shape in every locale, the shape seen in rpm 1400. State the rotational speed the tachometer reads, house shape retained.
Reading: rpm 5500
